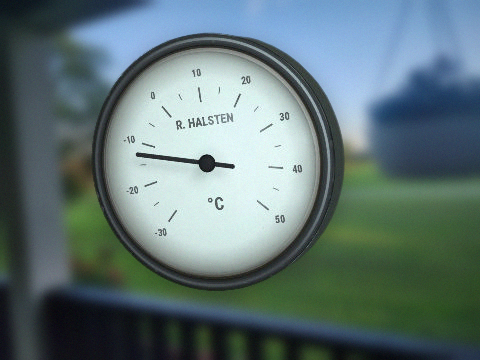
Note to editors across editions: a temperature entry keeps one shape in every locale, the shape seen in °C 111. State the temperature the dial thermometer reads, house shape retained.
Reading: °C -12.5
